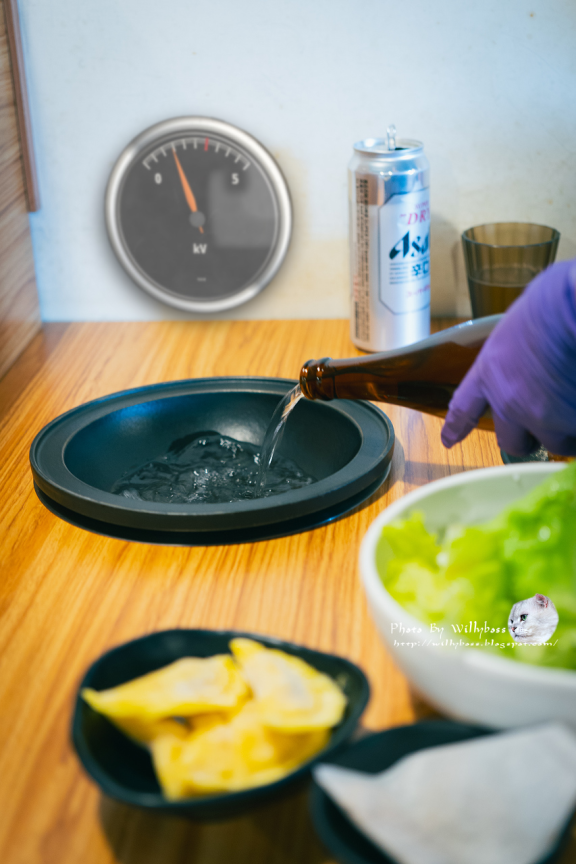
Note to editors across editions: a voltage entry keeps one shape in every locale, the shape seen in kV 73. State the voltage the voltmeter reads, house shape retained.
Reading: kV 1.5
